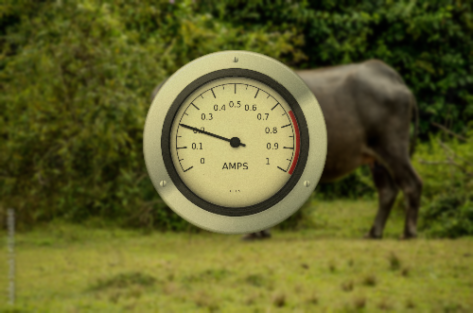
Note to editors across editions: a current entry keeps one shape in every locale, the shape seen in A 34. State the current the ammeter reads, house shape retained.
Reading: A 0.2
